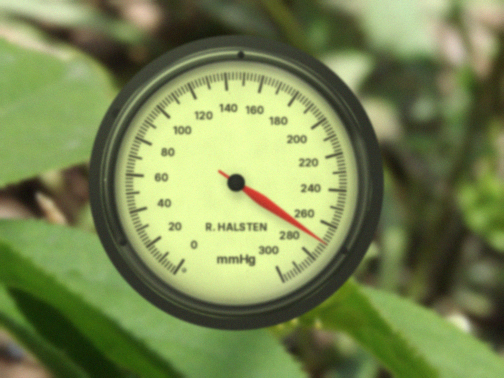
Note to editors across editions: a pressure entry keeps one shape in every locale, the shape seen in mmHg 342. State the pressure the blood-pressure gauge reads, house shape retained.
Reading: mmHg 270
